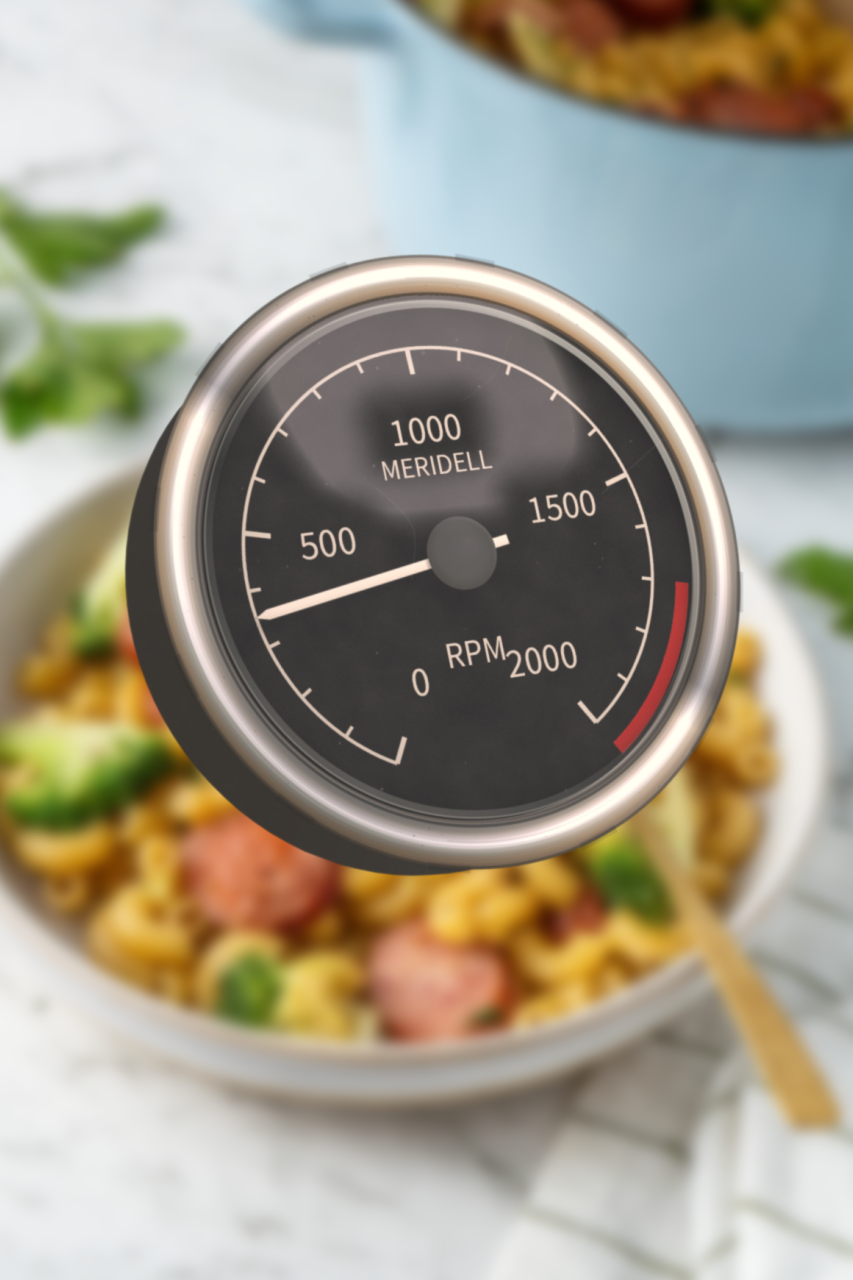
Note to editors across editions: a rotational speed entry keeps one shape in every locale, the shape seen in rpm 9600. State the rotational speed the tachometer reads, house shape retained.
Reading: rpm 350
